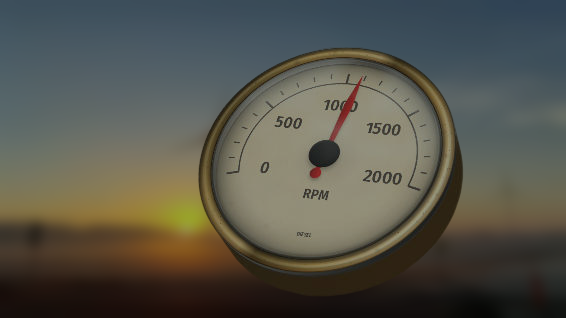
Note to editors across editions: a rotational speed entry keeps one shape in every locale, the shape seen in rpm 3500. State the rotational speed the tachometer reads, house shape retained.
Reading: rpm 1100
